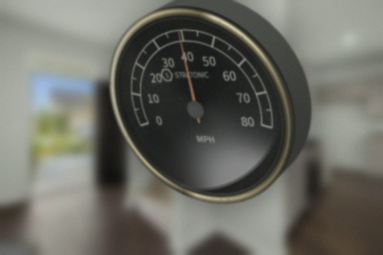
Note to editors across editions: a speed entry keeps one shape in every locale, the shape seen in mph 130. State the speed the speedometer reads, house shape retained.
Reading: mph 40
